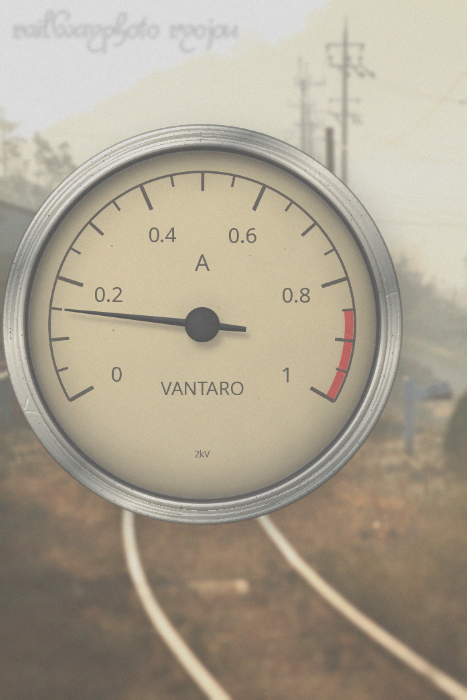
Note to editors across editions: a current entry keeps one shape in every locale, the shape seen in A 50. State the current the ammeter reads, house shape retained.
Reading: A 0.15
